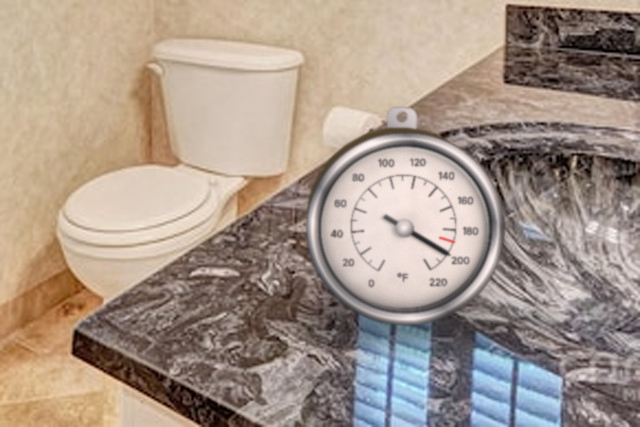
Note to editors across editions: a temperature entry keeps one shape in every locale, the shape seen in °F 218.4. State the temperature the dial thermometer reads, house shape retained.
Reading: °F 200
